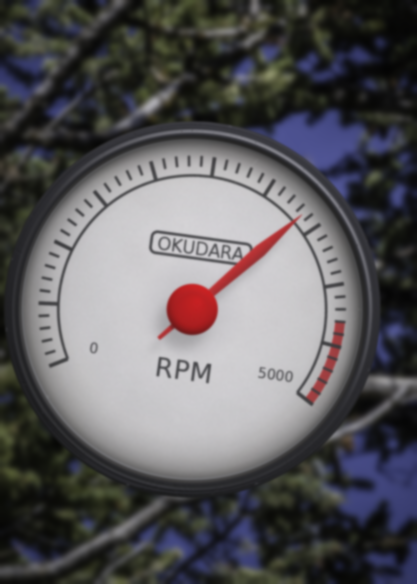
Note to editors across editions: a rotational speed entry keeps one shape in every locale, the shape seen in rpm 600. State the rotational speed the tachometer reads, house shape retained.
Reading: rpm 3350
